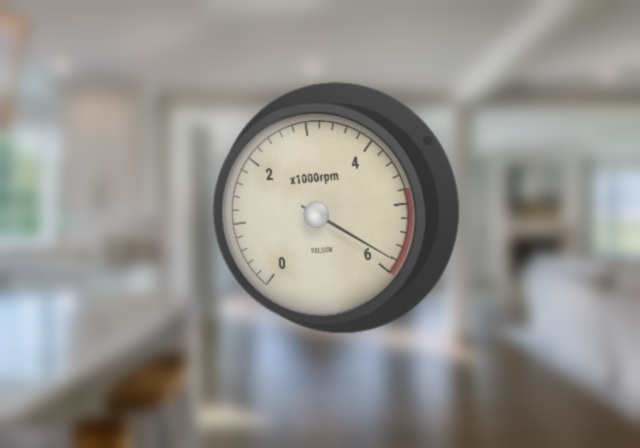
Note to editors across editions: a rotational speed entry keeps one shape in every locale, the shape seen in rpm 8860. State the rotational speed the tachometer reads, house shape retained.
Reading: rpm 5800
